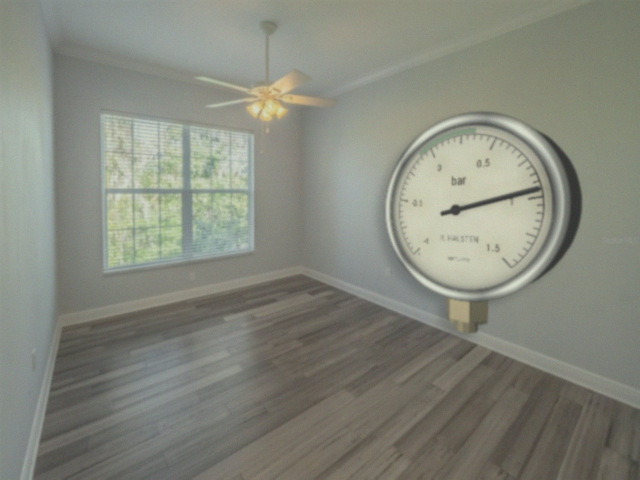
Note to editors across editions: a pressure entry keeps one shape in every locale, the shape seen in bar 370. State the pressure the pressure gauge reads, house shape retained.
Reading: bar 0.95
